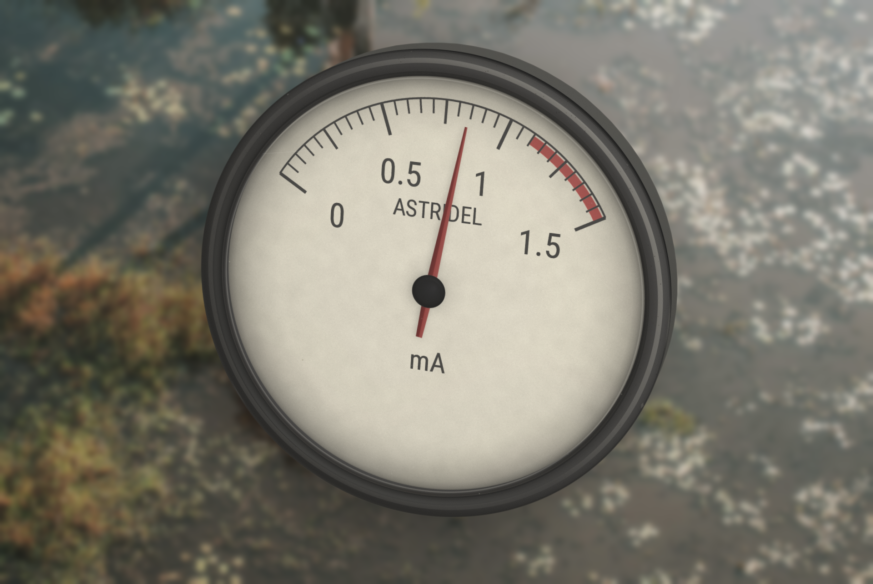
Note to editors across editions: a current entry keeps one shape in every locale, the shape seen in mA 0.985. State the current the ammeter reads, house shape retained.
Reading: mA 0.85
